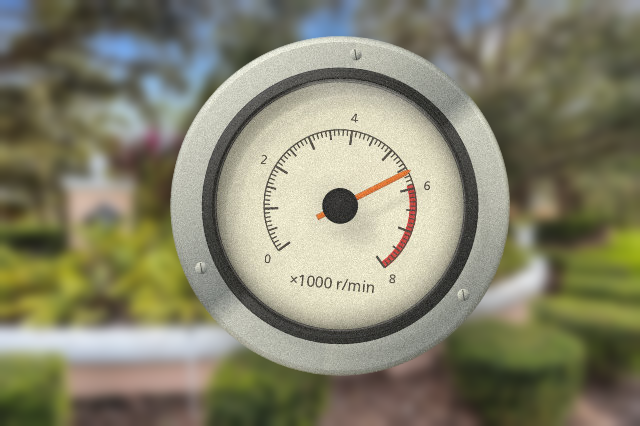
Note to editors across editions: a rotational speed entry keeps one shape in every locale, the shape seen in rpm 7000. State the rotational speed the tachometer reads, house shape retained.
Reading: rpm 5600
